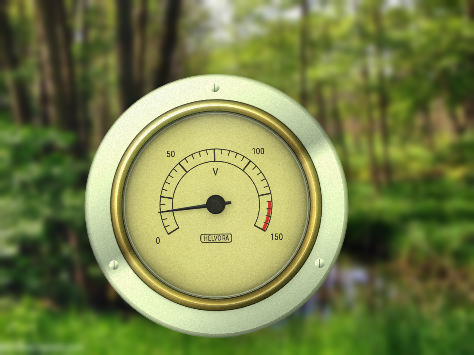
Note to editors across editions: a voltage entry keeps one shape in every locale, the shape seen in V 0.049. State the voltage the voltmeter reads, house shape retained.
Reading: V 15
